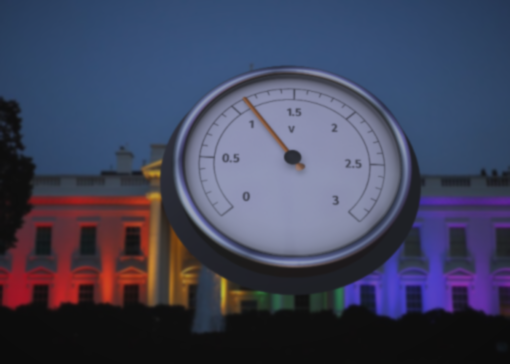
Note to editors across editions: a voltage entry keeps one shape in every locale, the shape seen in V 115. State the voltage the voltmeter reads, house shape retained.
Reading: V 1.1
